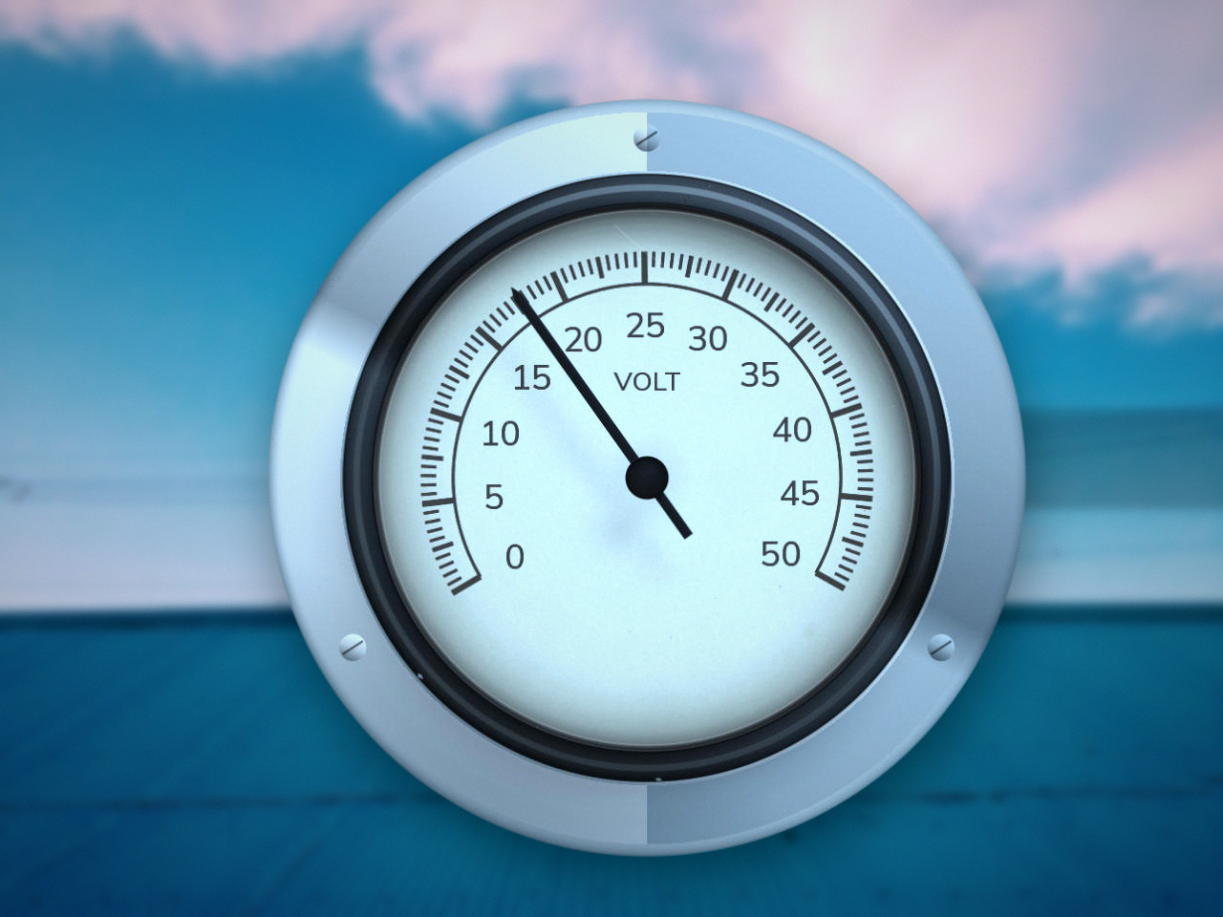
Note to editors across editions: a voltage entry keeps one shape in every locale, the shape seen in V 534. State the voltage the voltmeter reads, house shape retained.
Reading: V 17.75
